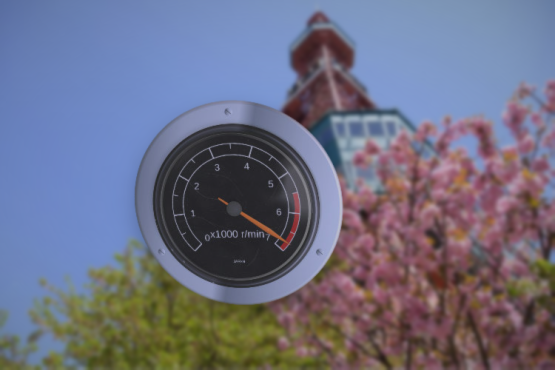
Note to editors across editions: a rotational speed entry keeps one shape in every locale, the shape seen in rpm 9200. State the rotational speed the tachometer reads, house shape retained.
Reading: rpm 6750
